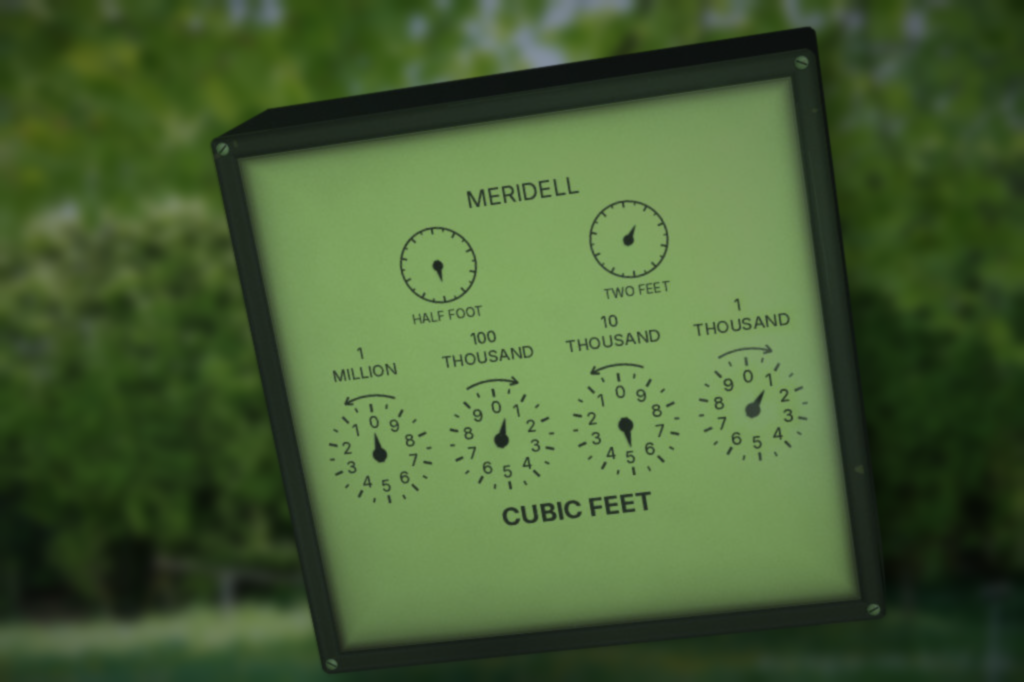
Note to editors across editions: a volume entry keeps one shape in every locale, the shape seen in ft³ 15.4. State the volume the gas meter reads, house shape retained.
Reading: ft³ 5100
